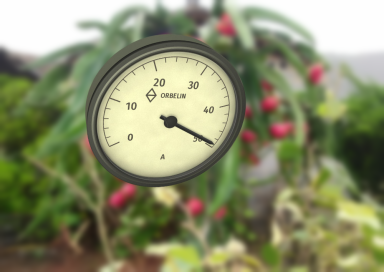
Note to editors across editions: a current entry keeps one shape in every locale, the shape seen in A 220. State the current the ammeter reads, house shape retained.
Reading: A 49
